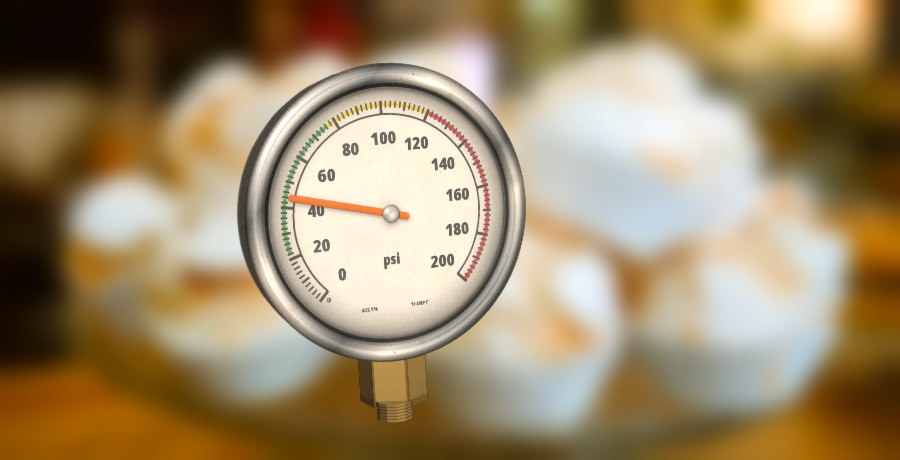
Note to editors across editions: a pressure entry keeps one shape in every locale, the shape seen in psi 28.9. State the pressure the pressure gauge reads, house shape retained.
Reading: psi 44
